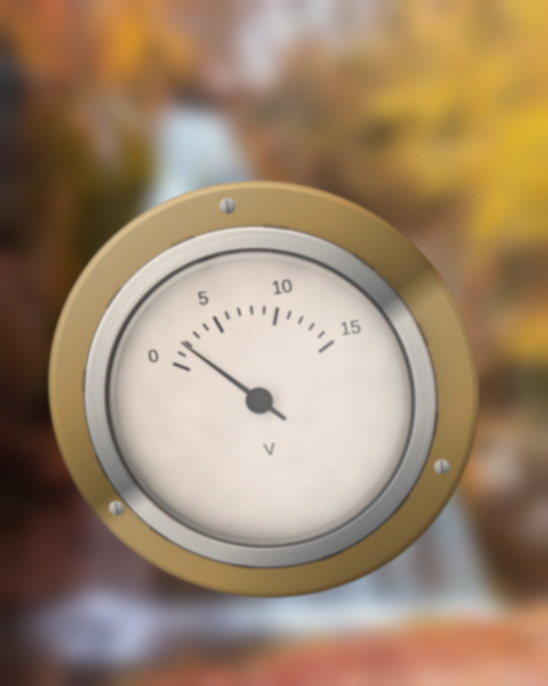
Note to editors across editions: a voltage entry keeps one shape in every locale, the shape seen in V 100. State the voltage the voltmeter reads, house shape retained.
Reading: V 2
